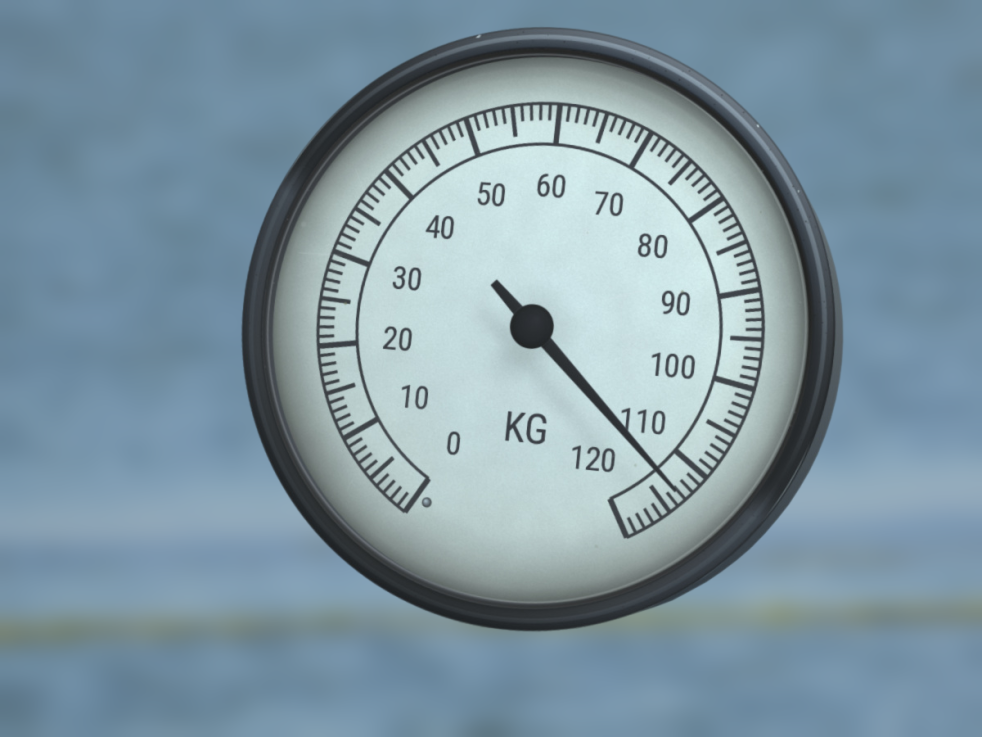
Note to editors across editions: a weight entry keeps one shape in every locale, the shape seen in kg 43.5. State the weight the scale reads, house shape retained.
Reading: kg 113
